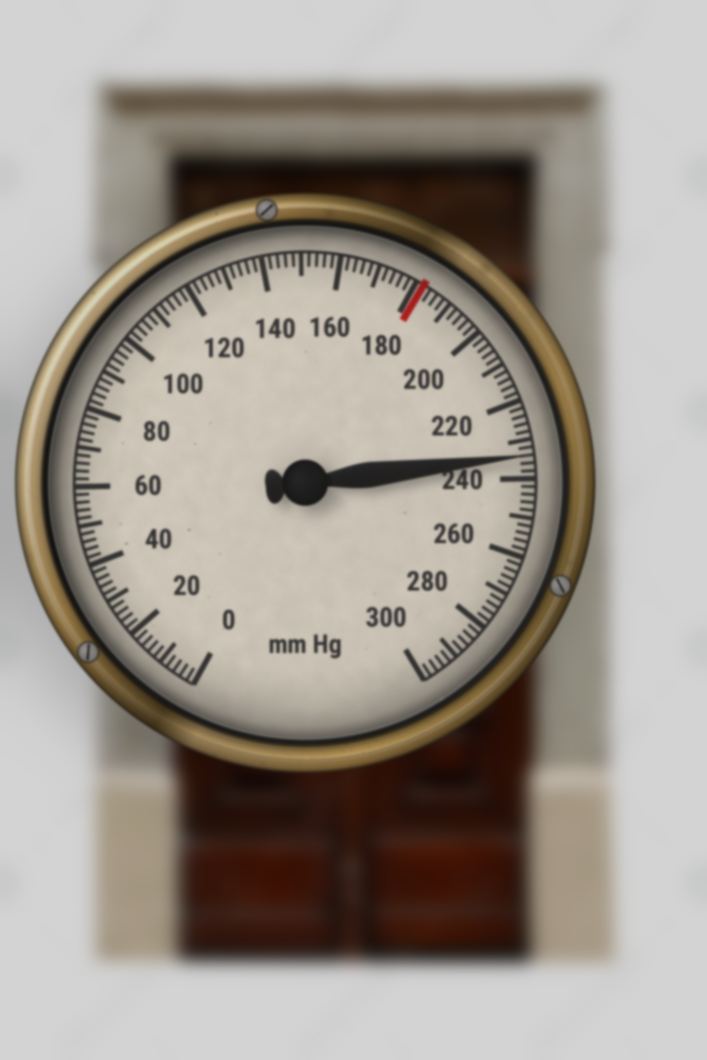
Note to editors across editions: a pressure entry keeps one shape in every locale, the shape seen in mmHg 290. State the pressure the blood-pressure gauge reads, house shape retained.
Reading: mmHg 234
